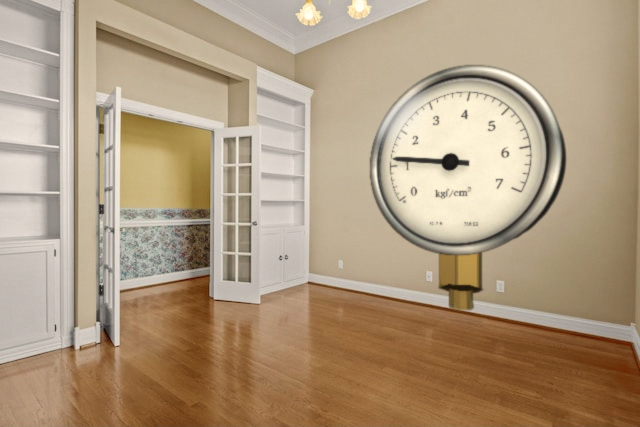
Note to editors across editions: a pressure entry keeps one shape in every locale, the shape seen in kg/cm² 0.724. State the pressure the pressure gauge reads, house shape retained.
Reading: kg/cm² 1.2
